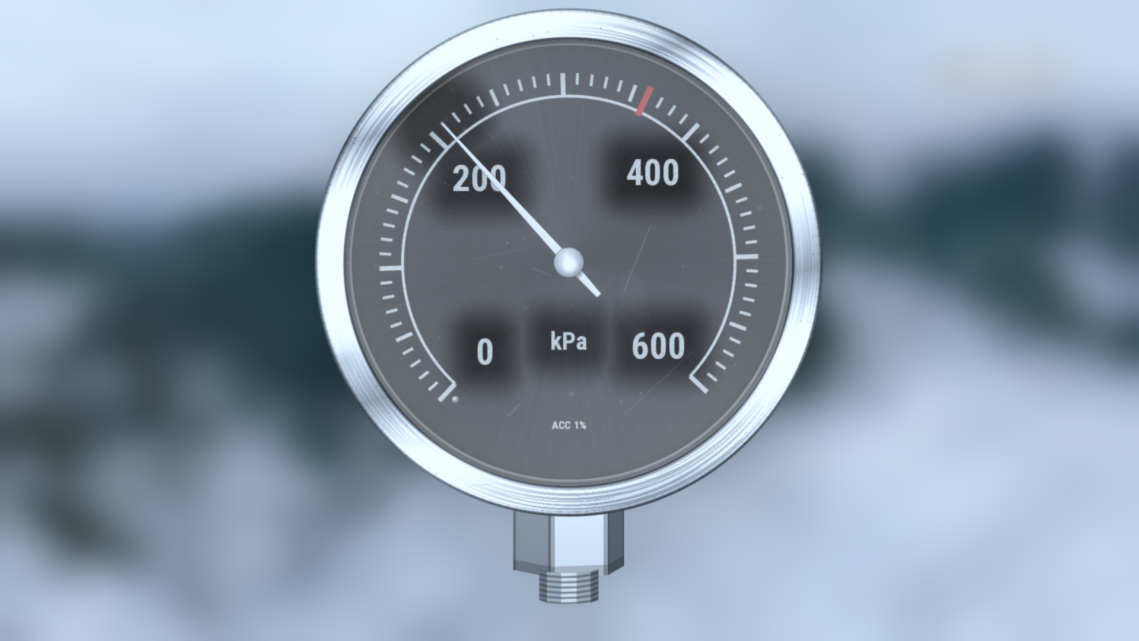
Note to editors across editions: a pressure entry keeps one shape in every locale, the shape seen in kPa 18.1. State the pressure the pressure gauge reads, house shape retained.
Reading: kPa 210
